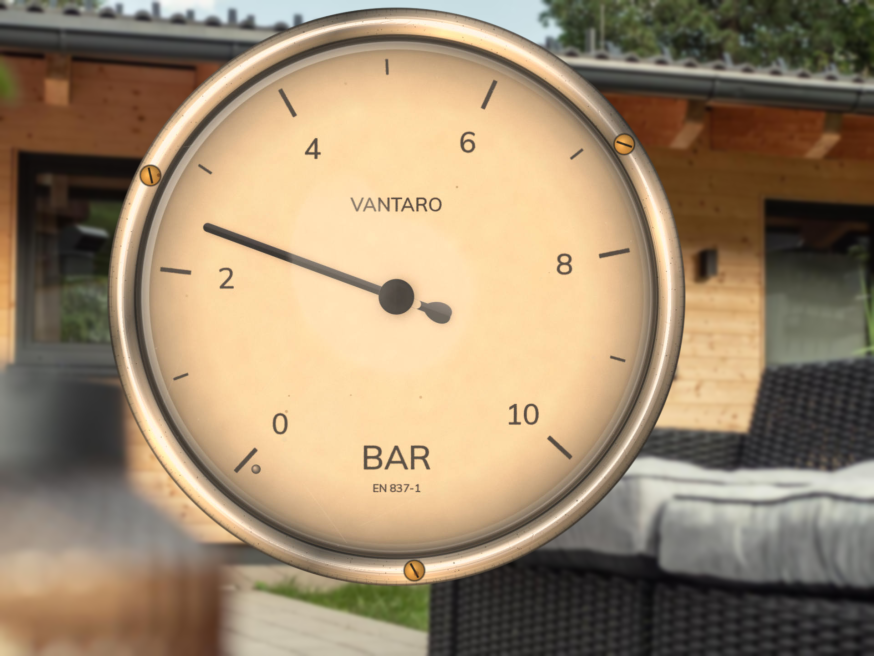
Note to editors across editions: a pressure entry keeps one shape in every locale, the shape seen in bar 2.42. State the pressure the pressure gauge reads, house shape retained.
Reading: bar 2.5
